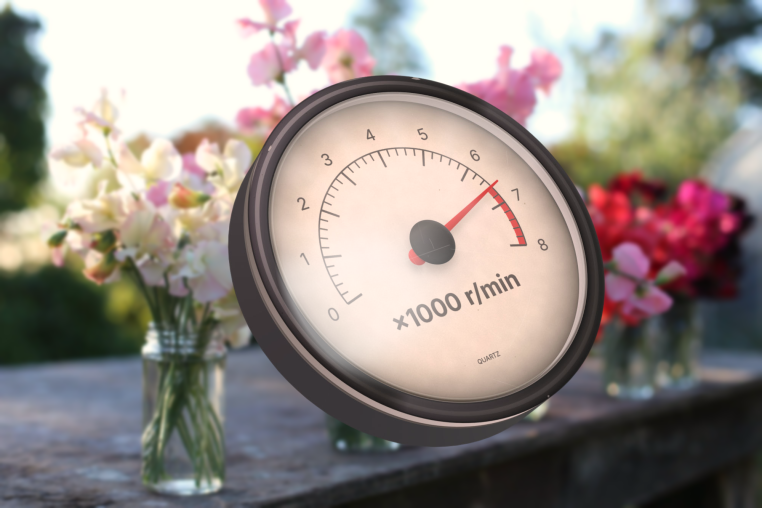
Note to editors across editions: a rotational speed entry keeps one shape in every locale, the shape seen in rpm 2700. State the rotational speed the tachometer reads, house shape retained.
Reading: rpm 6600
